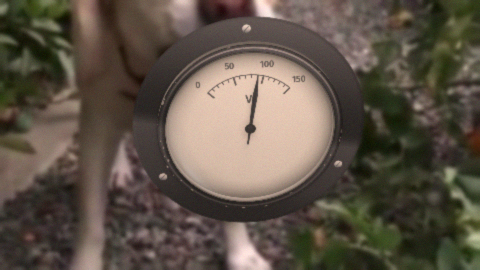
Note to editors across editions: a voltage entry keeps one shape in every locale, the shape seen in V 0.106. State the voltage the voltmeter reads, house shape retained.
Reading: V 90
